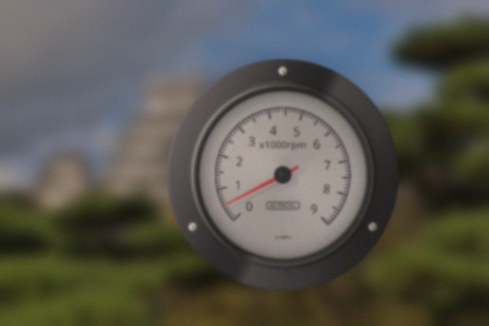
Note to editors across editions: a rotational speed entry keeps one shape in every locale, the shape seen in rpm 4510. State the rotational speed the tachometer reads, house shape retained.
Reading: rpm 500
